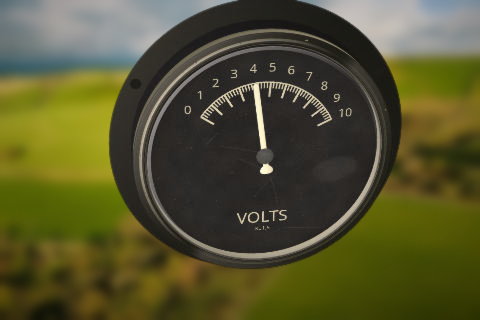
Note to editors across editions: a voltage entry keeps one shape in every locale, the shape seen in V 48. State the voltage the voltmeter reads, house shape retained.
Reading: V 4
